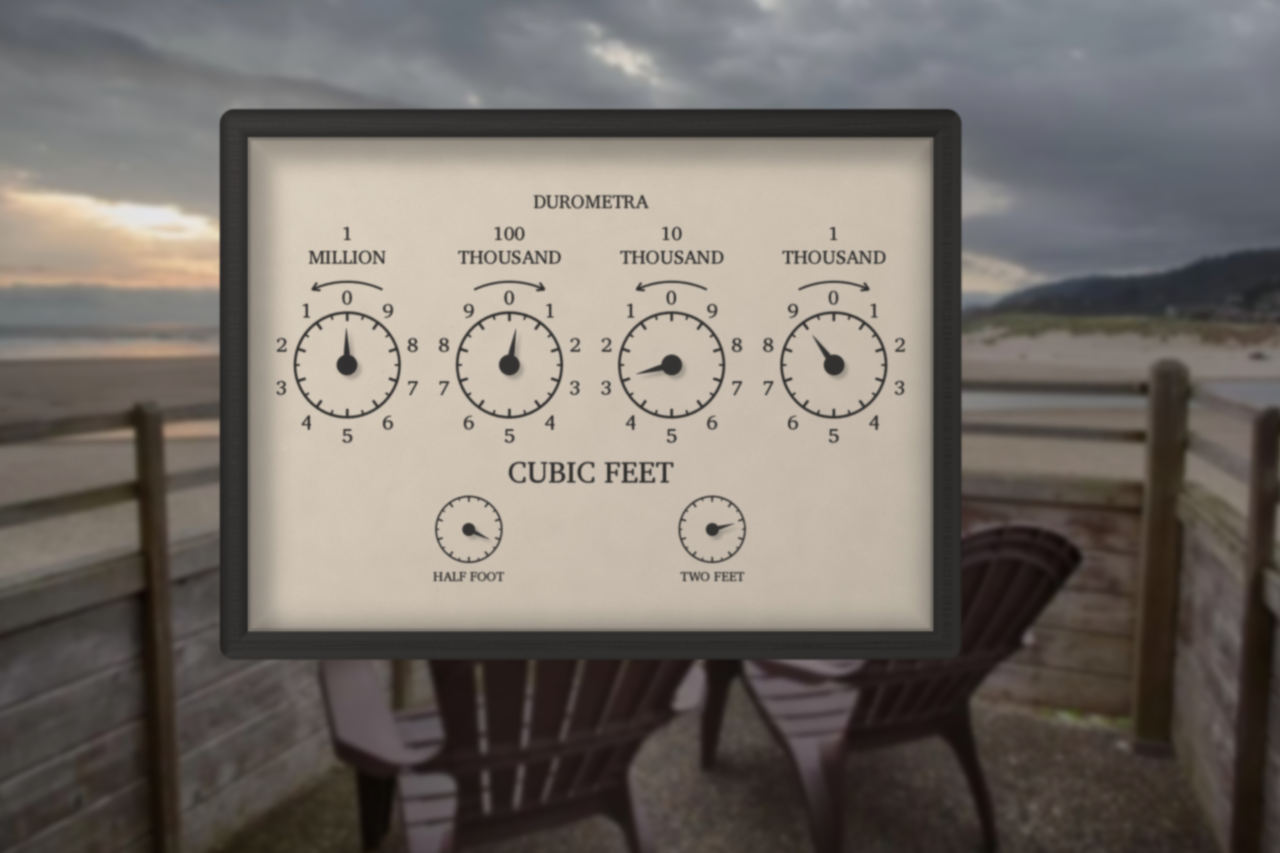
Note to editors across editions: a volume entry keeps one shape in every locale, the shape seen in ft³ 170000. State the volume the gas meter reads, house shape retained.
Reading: ft³ 2900
